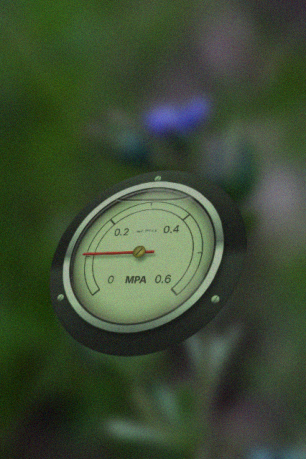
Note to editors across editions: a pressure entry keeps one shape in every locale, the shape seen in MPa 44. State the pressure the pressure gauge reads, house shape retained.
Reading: MPa 0.1
